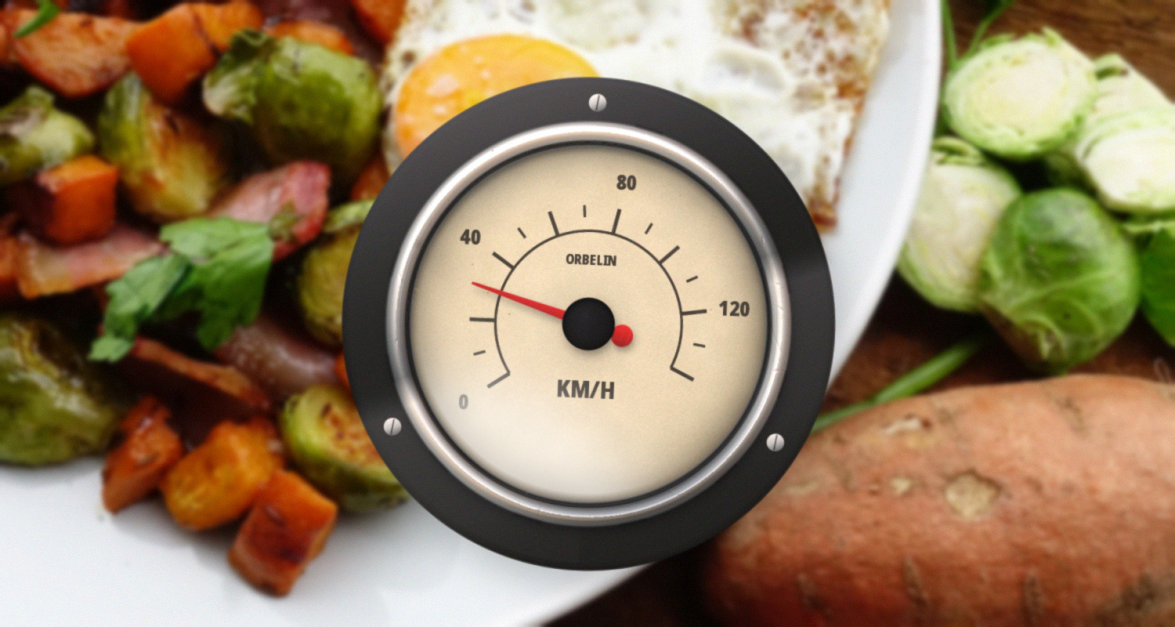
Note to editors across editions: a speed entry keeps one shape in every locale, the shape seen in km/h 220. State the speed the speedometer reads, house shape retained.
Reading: km/h 30
